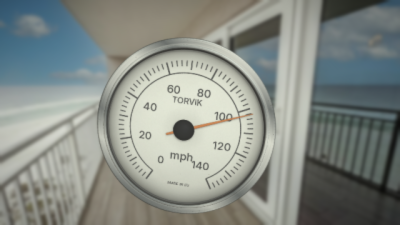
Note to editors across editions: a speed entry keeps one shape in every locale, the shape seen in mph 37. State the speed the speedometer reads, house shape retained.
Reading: mph 102
